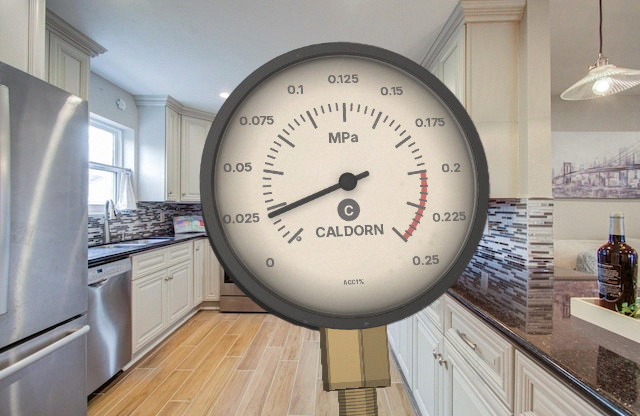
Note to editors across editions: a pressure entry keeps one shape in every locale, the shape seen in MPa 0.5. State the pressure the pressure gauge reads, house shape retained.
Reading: MPa 0.02
